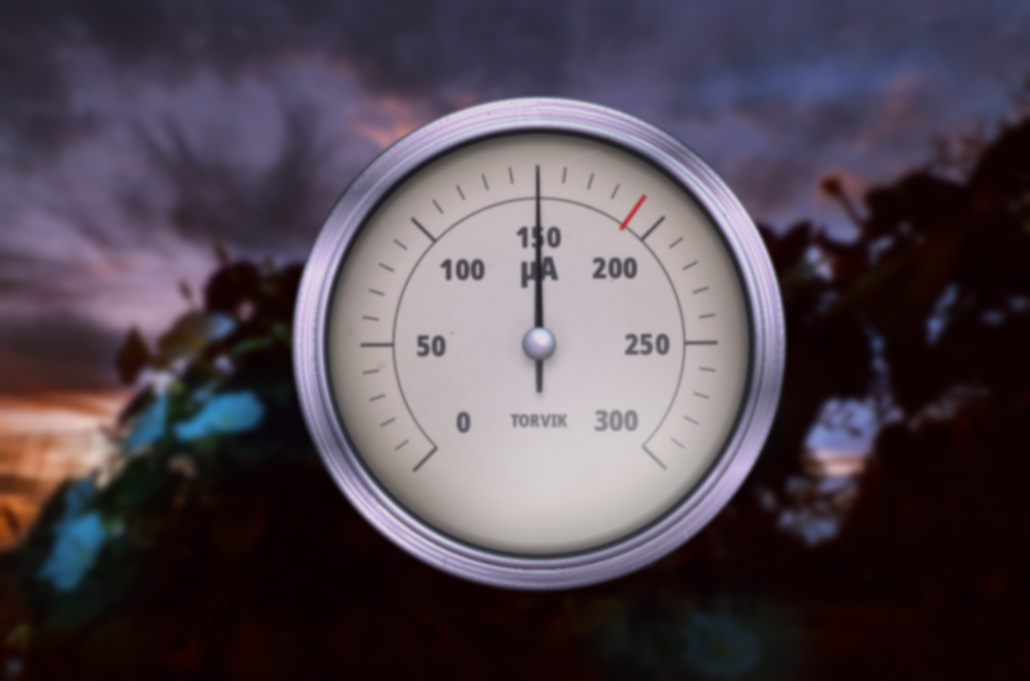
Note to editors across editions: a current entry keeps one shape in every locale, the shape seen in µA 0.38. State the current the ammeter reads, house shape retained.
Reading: µA 150
